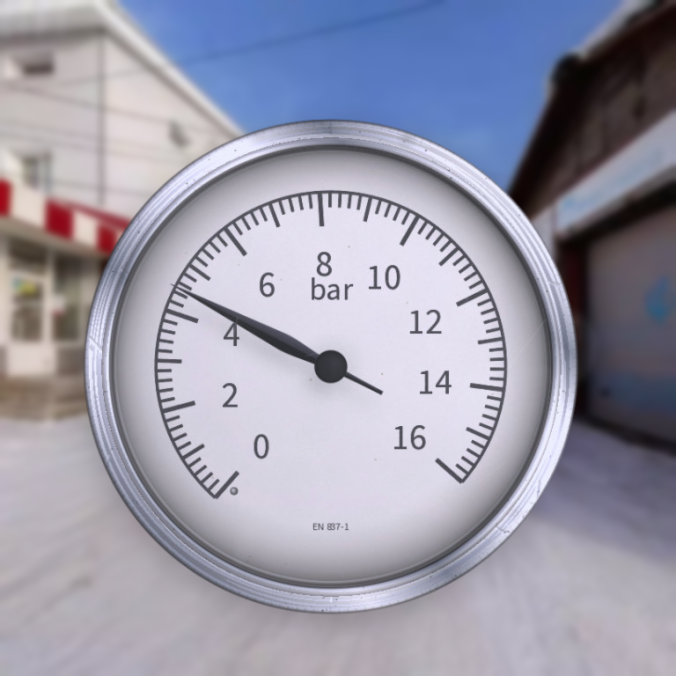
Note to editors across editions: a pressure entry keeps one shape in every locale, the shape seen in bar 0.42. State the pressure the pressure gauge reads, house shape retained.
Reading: bar 4.5
